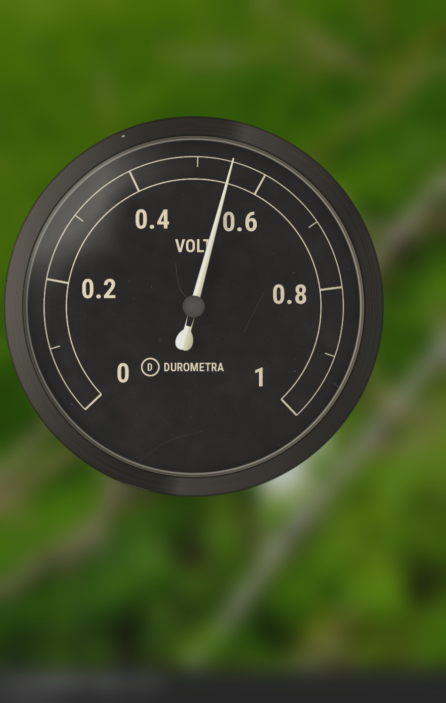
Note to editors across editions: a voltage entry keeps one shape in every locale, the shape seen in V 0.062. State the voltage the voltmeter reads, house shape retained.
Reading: V 0.55
